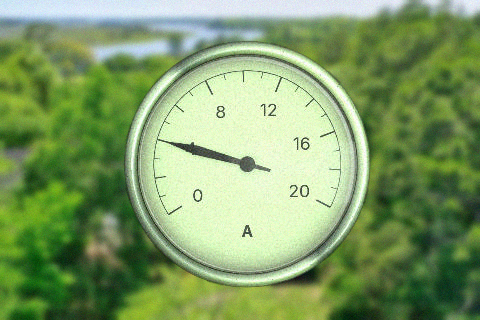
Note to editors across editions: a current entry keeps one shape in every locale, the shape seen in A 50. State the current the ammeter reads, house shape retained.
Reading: A 4
